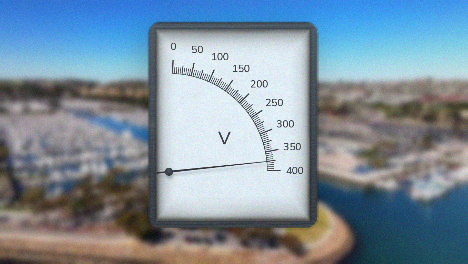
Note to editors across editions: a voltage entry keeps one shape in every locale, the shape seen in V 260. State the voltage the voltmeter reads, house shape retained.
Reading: V 375
